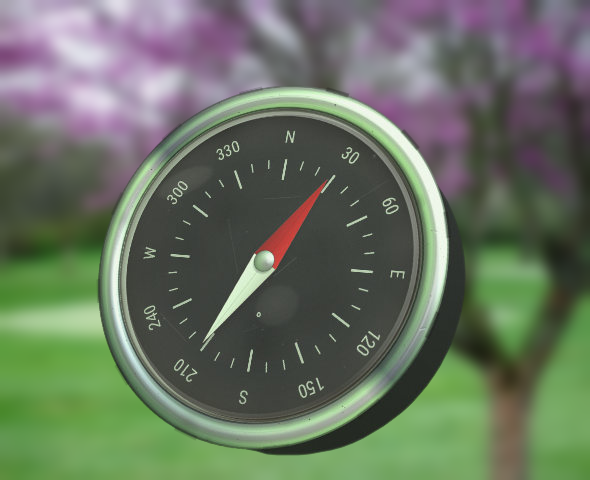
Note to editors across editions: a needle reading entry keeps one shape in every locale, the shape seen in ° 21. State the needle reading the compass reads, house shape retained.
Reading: ° 30
